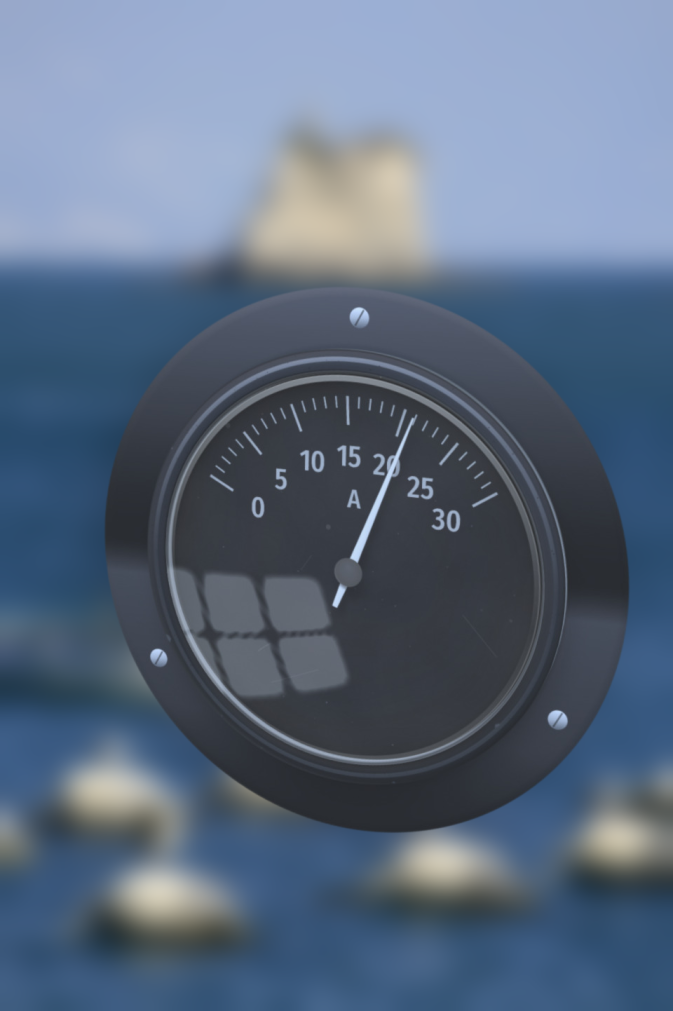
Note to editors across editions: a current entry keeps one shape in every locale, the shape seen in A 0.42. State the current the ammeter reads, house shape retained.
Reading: A 21
